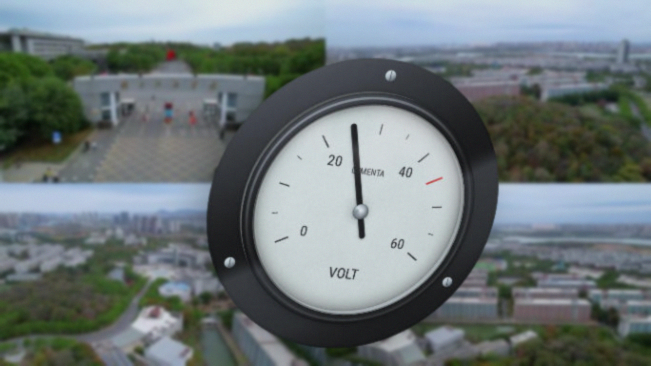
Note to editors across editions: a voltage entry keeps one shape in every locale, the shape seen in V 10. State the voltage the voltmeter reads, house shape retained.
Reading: V 25
